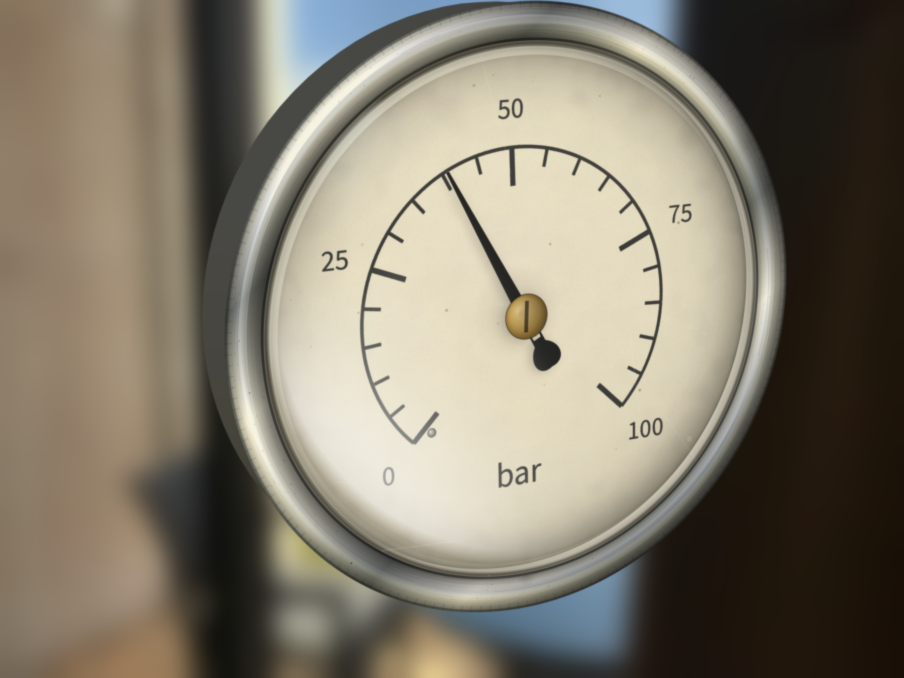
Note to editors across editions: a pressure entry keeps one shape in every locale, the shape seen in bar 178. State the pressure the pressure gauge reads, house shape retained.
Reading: bar 40
